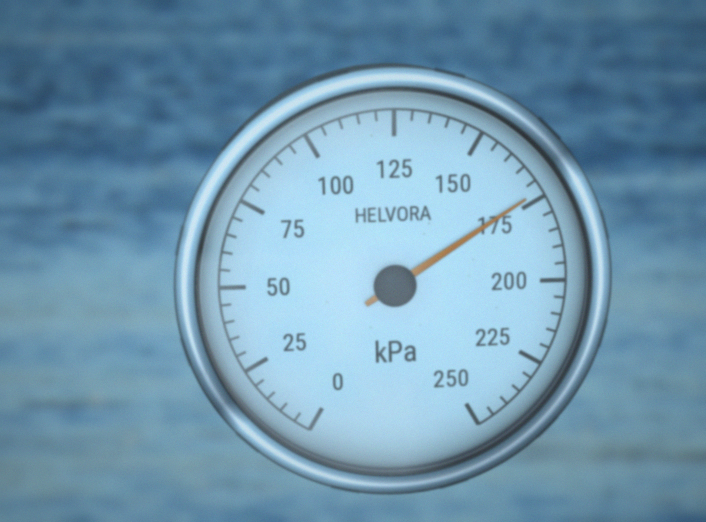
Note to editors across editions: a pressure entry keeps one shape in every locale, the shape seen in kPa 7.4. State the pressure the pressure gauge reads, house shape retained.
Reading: kPa 172.5
